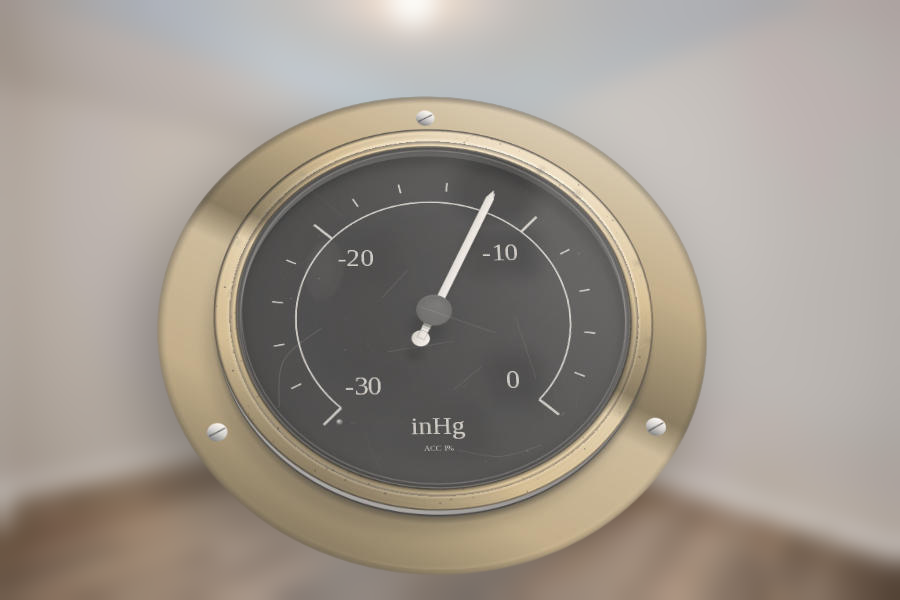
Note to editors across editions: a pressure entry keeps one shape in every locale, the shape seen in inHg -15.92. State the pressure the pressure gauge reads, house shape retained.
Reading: inHg -12
